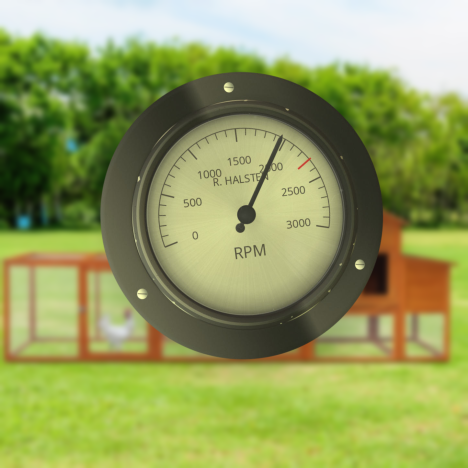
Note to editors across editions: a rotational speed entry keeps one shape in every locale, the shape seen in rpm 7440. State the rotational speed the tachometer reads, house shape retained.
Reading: rpm 1950
